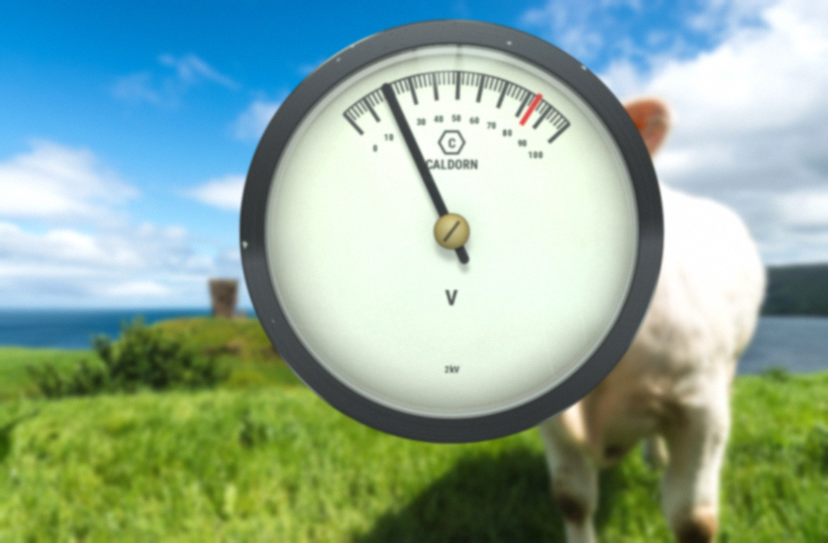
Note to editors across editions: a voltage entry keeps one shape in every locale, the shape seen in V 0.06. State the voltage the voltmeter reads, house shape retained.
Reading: V 20
